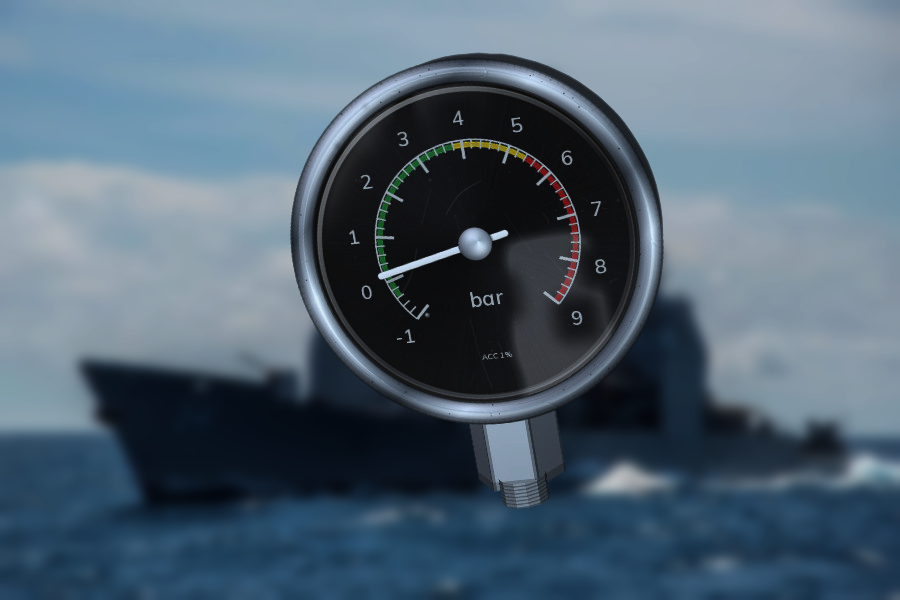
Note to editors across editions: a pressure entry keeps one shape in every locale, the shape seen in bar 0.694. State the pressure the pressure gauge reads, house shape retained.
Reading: bar 0.2
